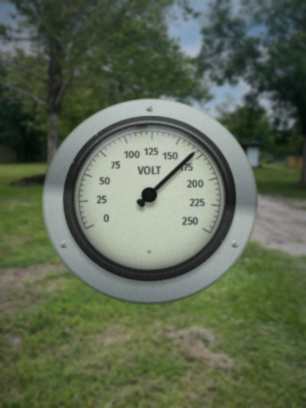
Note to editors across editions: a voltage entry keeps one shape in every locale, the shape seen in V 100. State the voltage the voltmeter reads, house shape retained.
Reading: V 170
